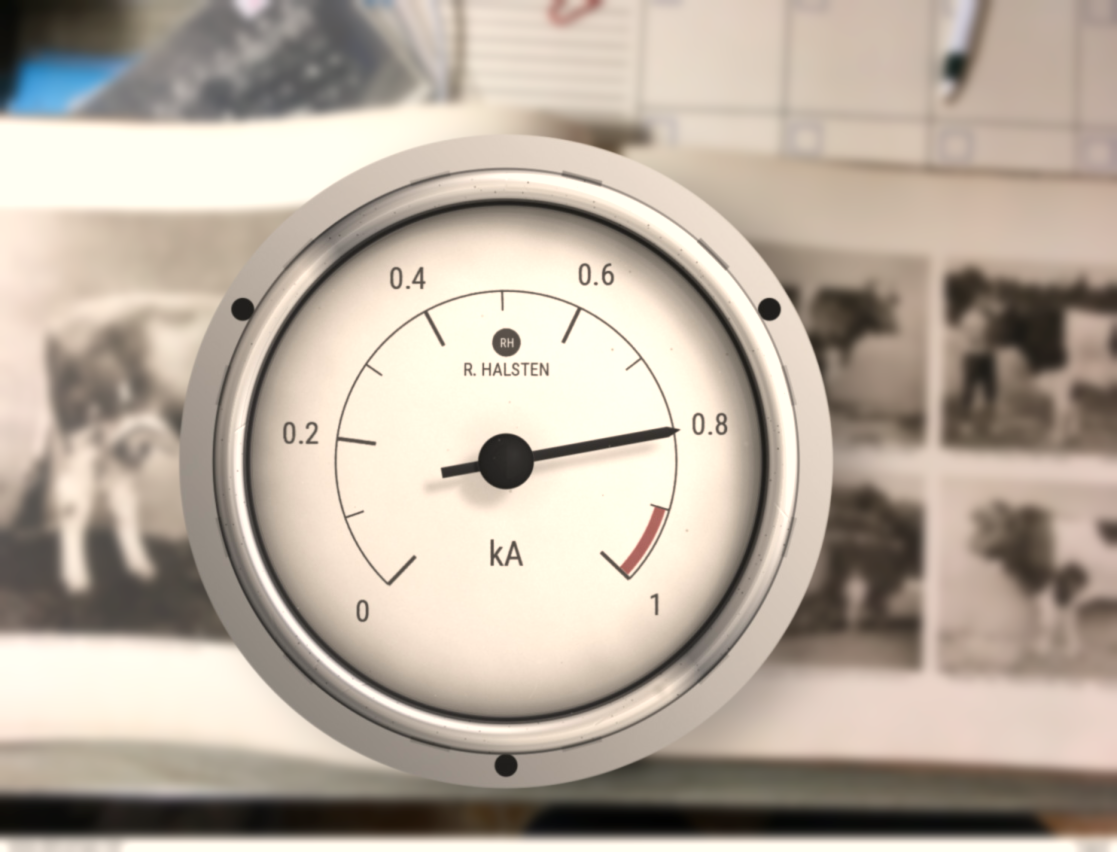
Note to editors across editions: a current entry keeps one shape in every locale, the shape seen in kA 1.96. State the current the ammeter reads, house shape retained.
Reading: kA 0.8
